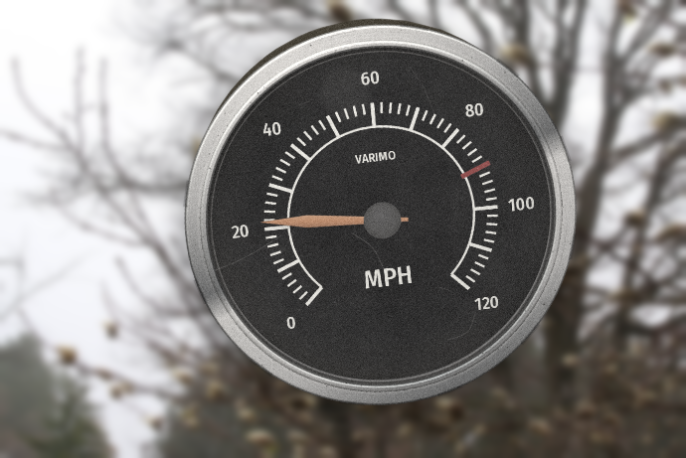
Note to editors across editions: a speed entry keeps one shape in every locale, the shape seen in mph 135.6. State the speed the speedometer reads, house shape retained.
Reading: mph 22
